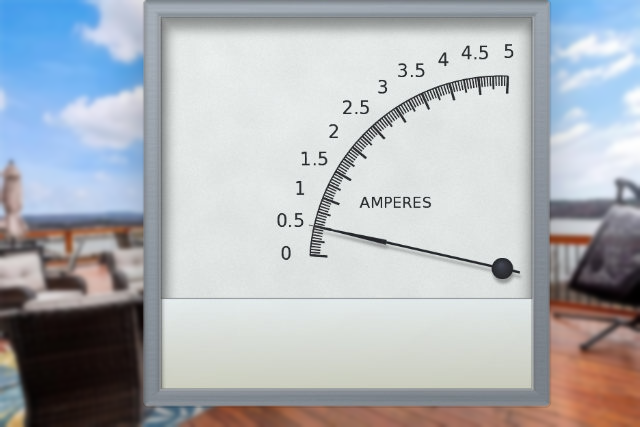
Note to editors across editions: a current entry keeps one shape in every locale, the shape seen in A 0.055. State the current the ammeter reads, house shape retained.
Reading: A 0.5
